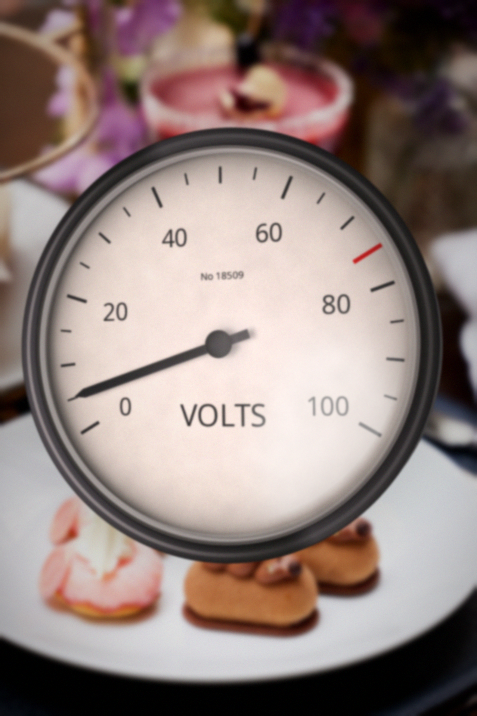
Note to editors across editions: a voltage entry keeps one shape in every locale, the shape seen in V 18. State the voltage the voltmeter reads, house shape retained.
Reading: V 5
